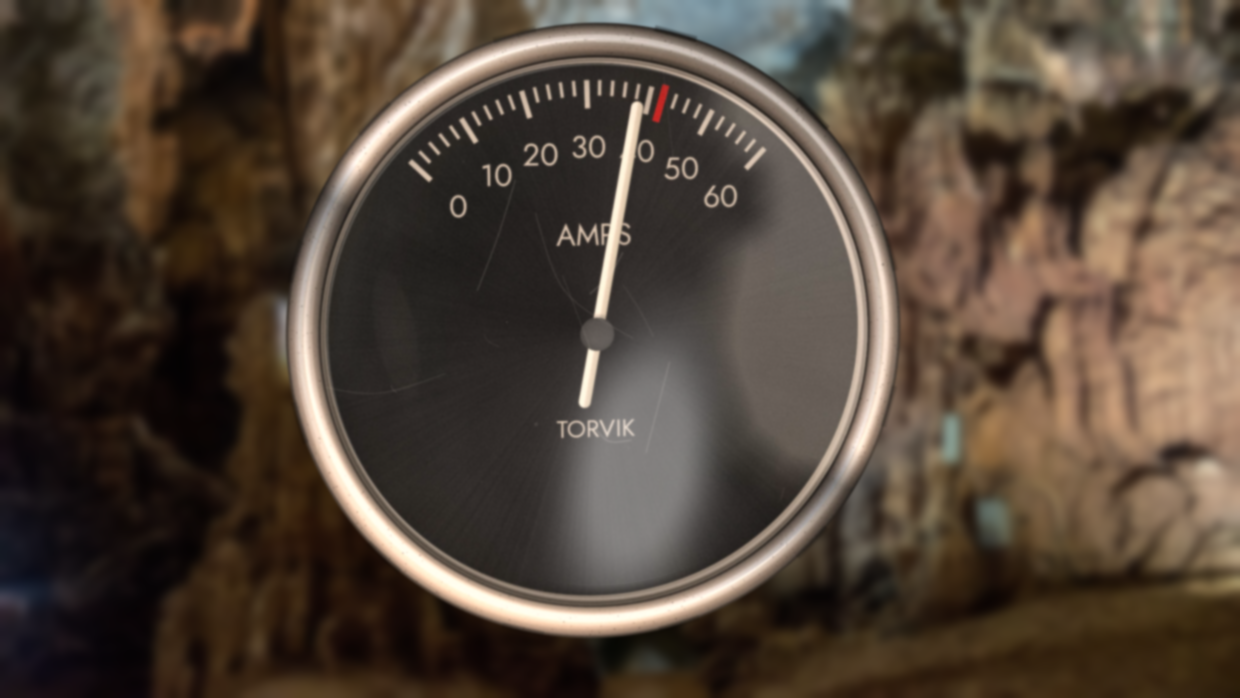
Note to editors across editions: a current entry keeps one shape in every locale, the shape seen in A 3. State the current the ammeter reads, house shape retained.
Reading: A 38
